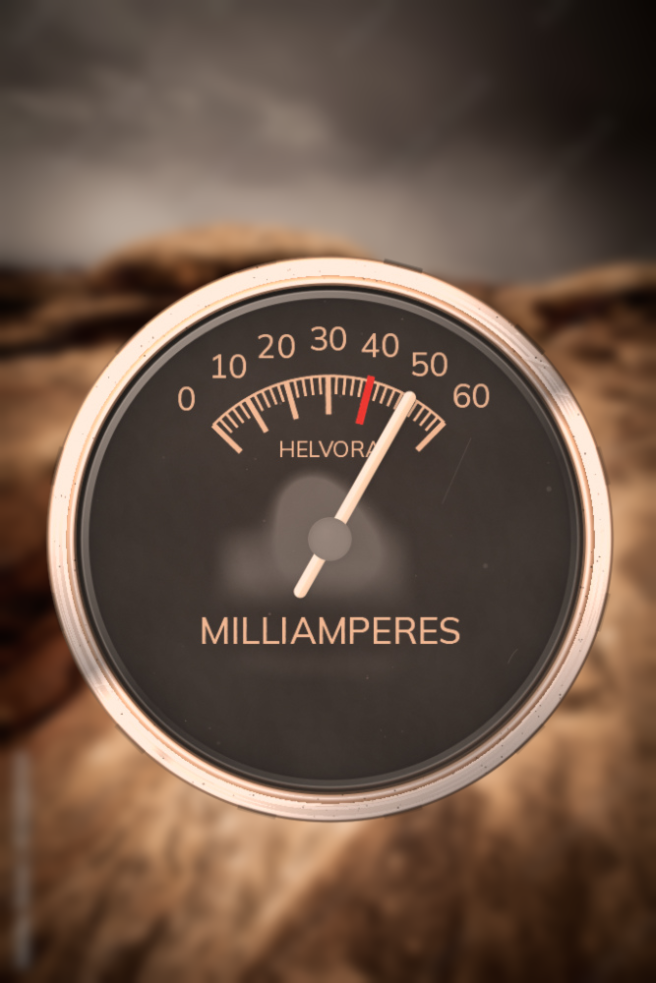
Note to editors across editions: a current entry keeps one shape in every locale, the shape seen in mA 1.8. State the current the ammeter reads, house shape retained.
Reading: mA 50
